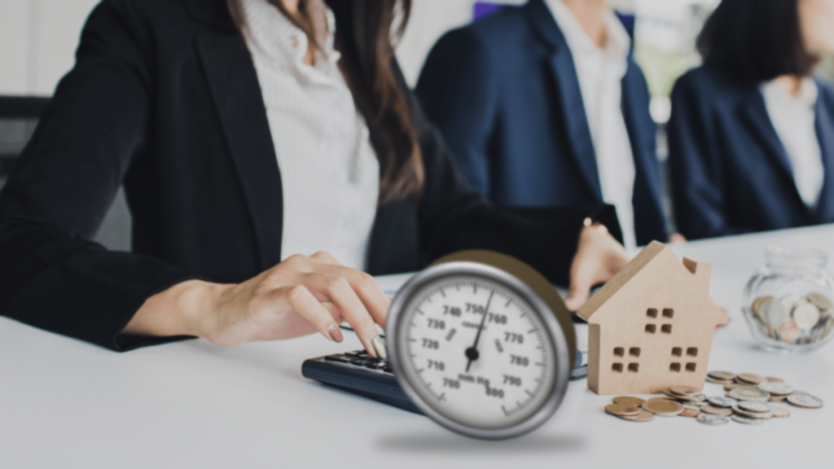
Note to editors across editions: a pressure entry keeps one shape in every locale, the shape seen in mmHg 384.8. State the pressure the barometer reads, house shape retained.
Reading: mmHg 755
